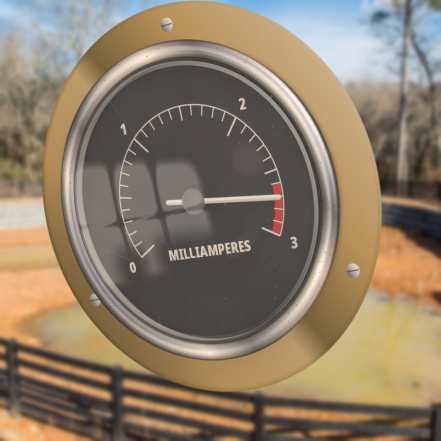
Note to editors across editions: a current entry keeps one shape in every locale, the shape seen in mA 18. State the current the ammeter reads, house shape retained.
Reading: mA 2.7
